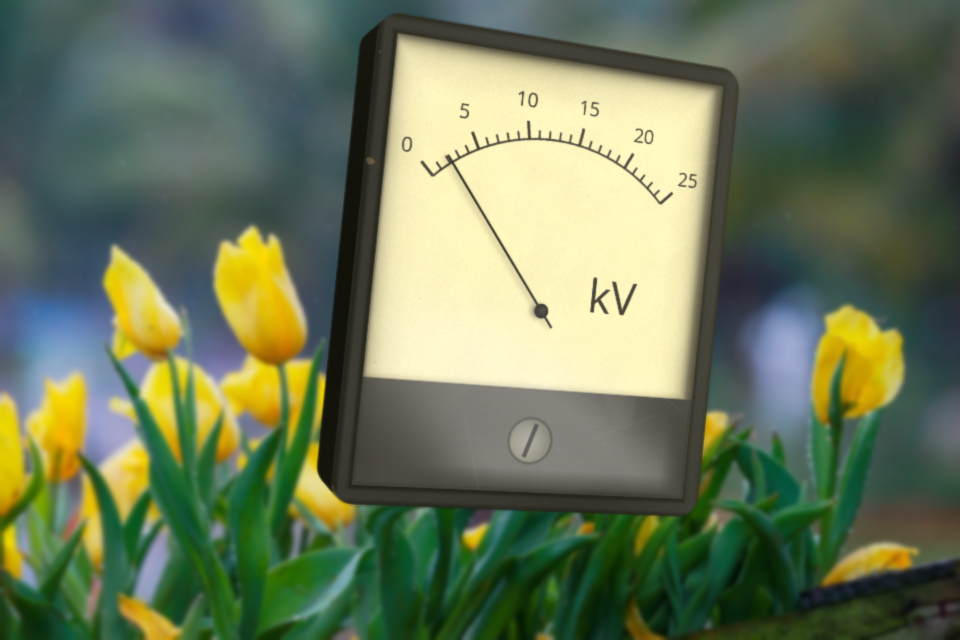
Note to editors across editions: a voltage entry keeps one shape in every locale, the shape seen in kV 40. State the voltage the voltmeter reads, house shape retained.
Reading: kV 2
